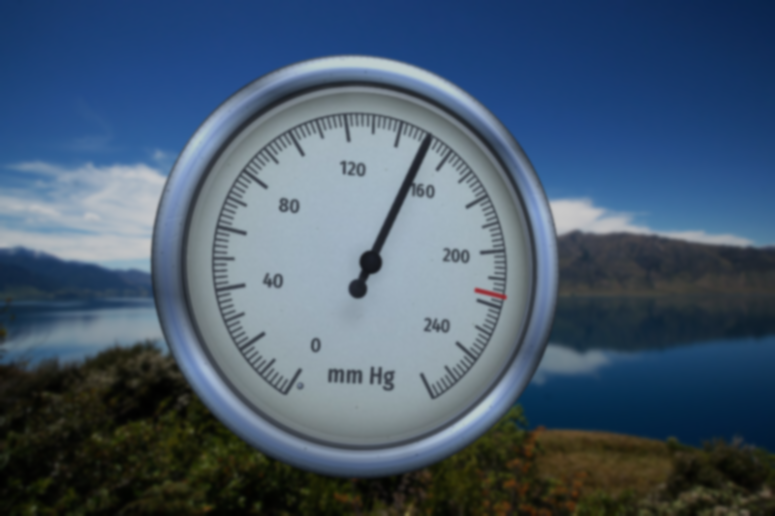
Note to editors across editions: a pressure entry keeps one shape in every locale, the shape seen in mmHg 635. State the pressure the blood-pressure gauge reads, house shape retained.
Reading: mmHg 150
